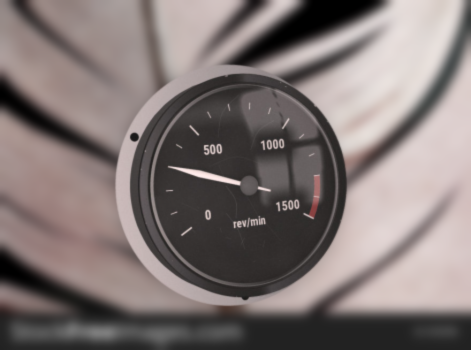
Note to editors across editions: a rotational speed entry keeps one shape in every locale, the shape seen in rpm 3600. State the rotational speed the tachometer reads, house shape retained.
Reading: rpm 300
